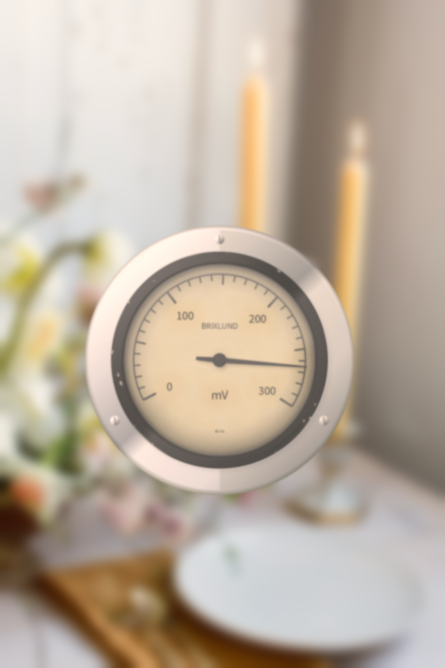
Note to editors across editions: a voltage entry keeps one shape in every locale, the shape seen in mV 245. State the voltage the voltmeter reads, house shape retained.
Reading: mV 265
